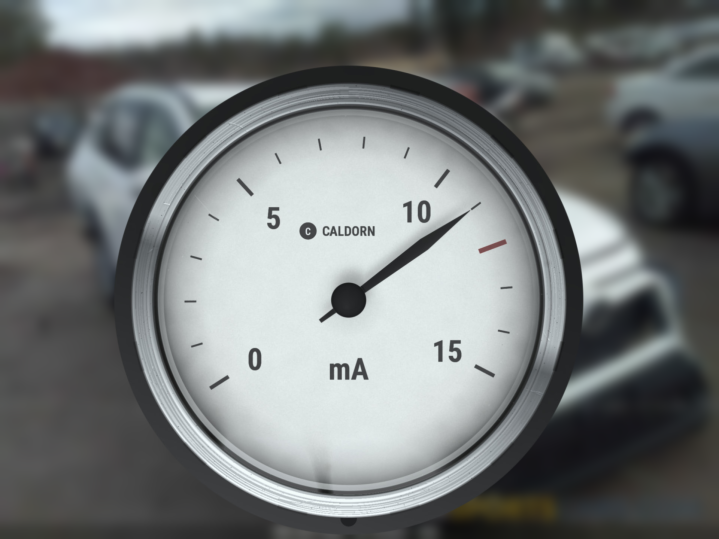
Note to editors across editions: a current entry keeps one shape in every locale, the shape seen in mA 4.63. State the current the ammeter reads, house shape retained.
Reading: mA 11
